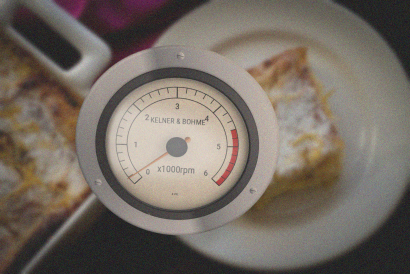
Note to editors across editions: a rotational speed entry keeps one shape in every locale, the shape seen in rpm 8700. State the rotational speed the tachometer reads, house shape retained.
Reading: rpm 200
